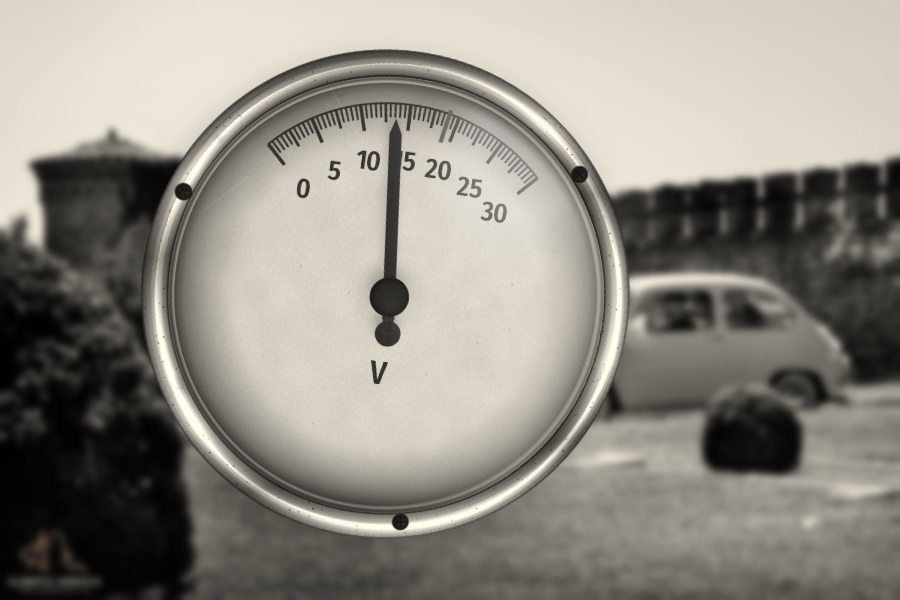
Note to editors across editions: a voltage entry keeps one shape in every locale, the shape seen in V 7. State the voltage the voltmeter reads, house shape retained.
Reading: V 13.5
